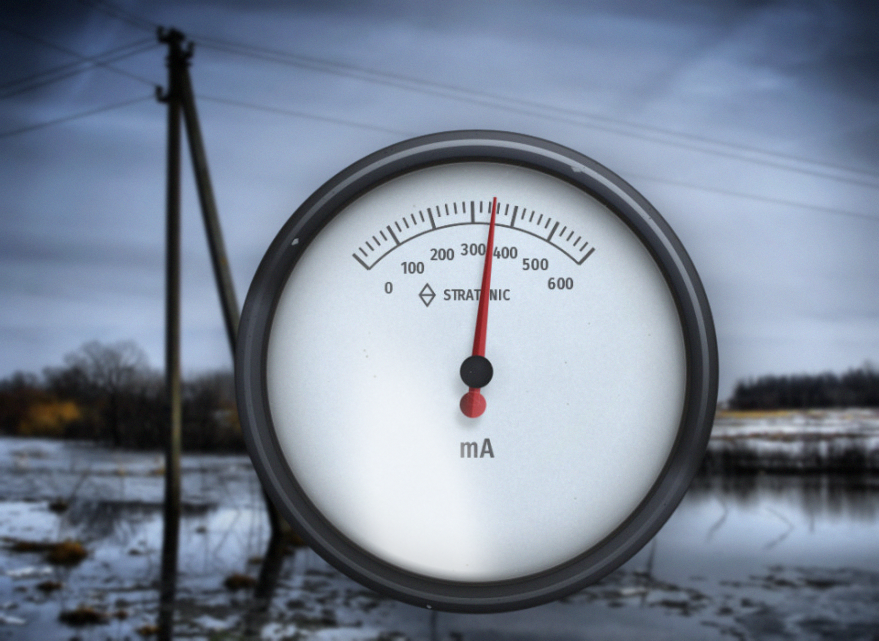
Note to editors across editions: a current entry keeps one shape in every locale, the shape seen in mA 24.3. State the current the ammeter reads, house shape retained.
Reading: mA 350
